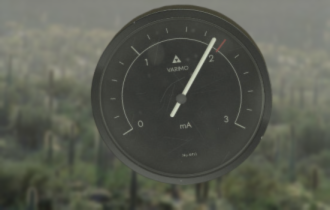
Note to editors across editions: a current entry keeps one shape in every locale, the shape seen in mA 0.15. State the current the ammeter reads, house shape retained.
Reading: mA 1.9
